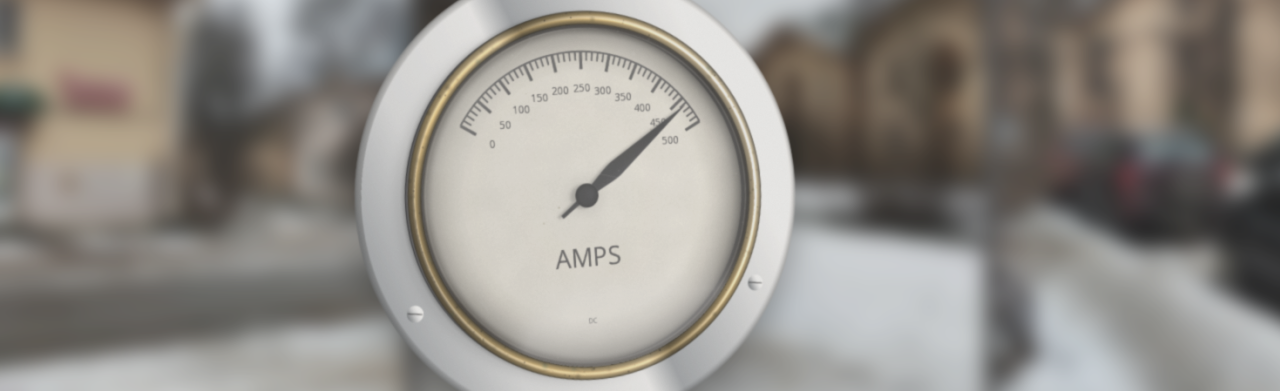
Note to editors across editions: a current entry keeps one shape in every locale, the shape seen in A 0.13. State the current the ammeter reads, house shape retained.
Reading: A 460
